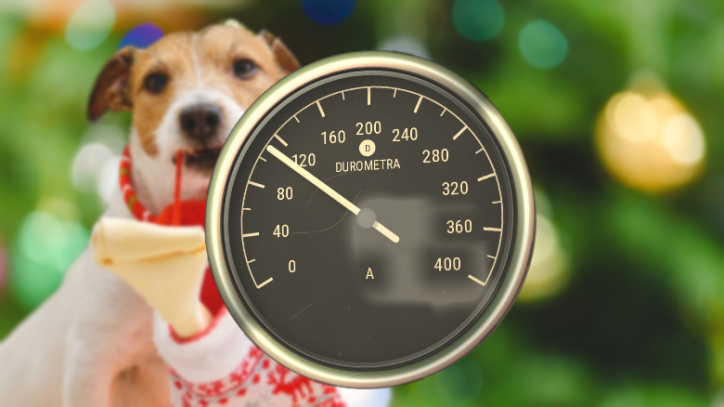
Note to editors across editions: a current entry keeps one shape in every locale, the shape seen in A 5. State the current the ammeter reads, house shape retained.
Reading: A 110
